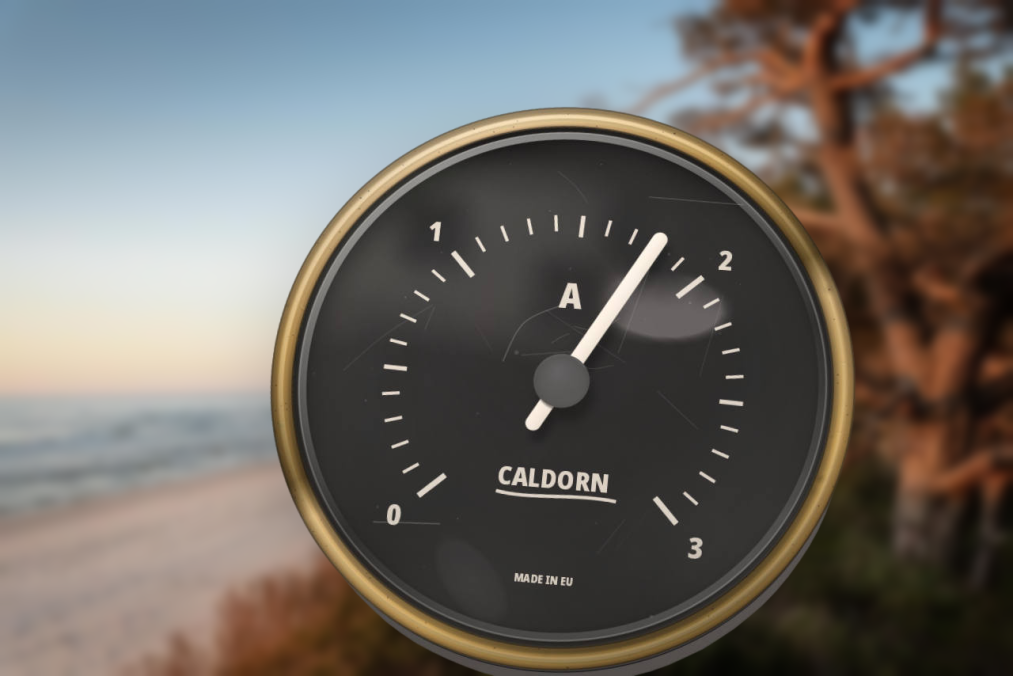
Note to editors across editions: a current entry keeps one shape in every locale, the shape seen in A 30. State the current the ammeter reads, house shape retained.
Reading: A 1.8
